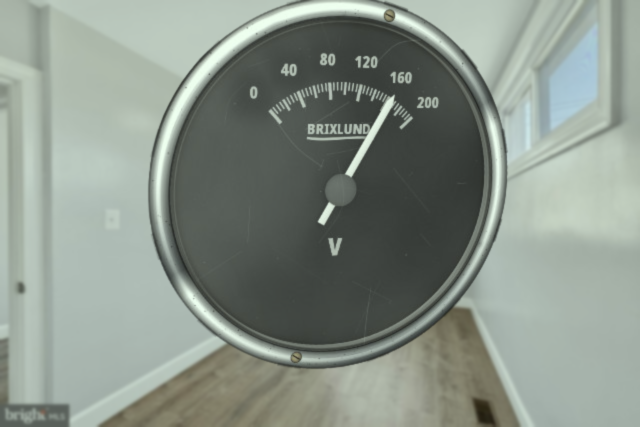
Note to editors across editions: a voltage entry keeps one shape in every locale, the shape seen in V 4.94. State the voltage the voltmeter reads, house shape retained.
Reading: V 160
